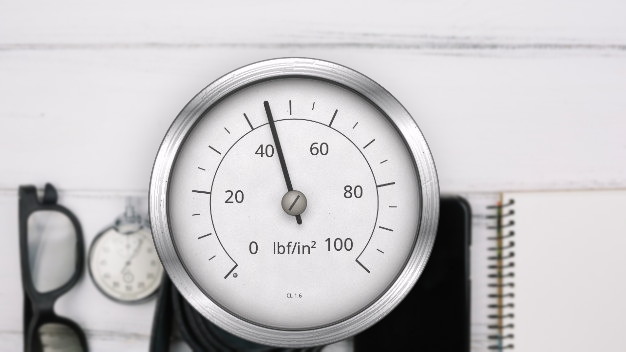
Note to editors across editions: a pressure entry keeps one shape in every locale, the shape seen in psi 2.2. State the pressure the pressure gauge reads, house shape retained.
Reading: psi 45
